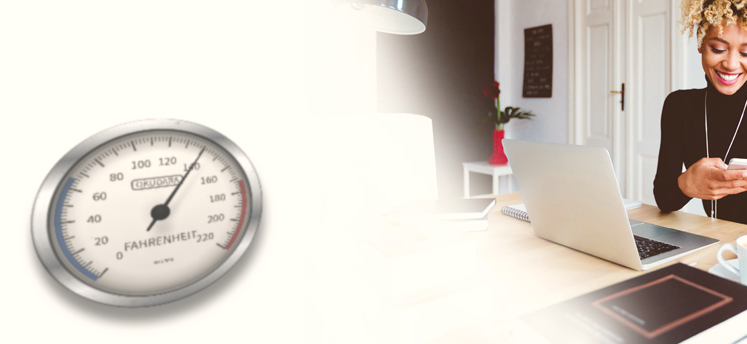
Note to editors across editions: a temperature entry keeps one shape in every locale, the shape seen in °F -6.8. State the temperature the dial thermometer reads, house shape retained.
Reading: °F 140
